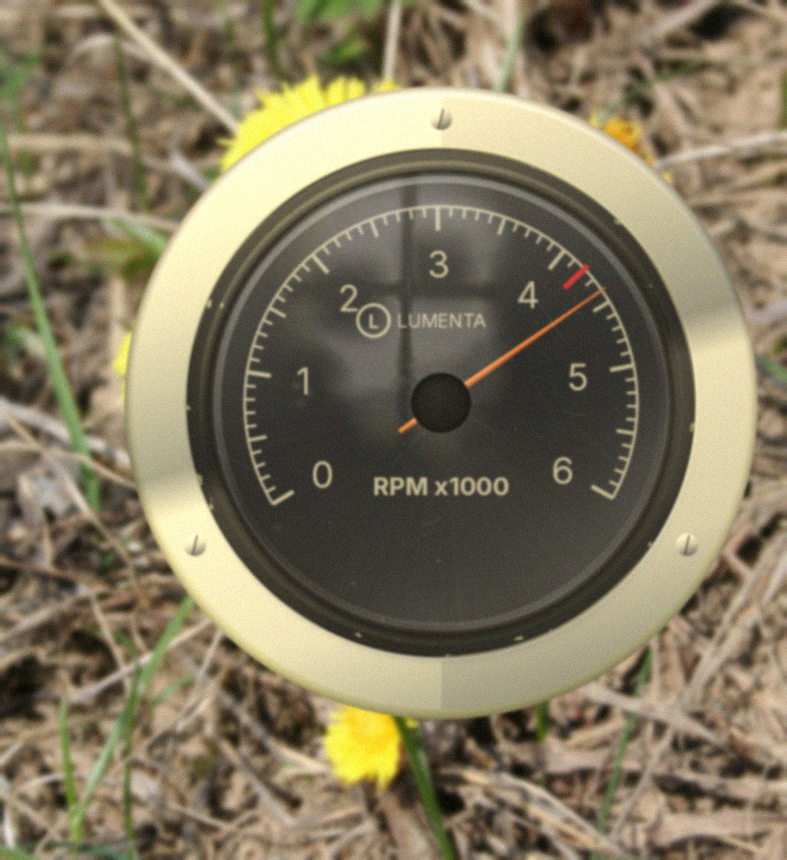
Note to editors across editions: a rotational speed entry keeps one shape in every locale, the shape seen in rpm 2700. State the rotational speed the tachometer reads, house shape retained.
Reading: rpm 4400
